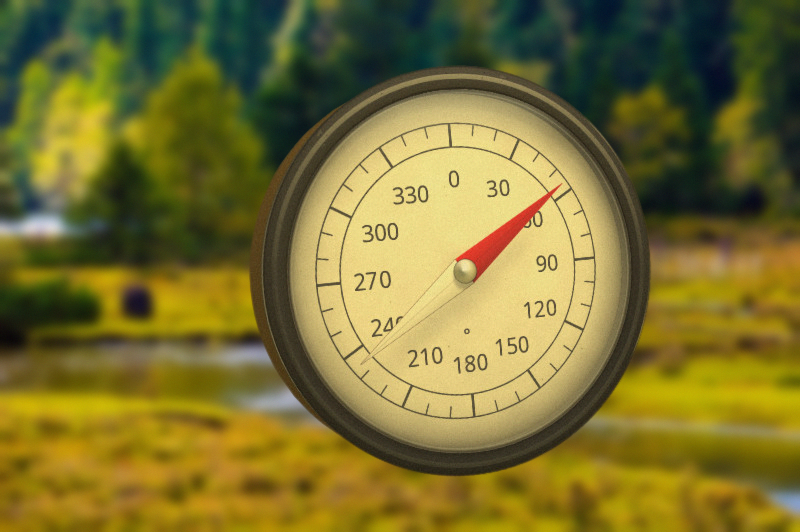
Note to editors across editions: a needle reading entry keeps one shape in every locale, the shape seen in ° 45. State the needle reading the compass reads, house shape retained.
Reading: ° 55
